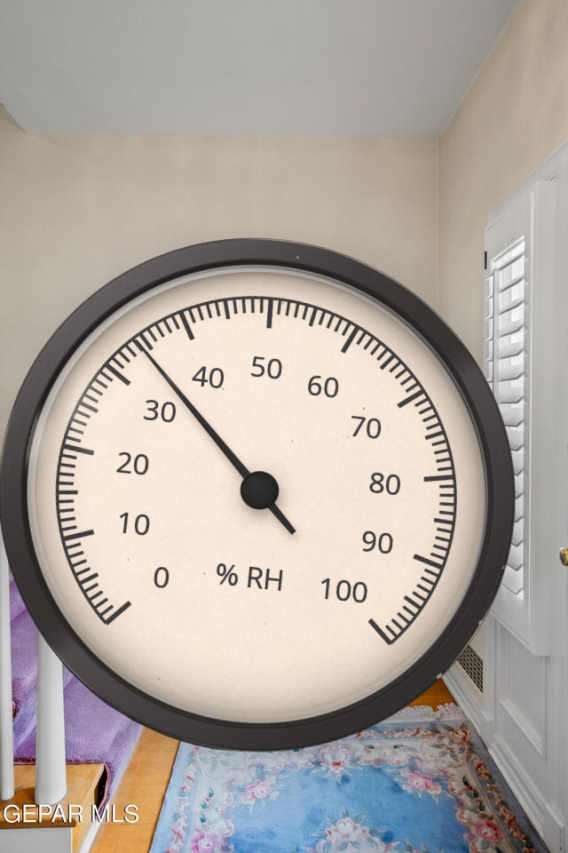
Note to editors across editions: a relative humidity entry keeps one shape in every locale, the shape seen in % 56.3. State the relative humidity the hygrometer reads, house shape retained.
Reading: % 34
